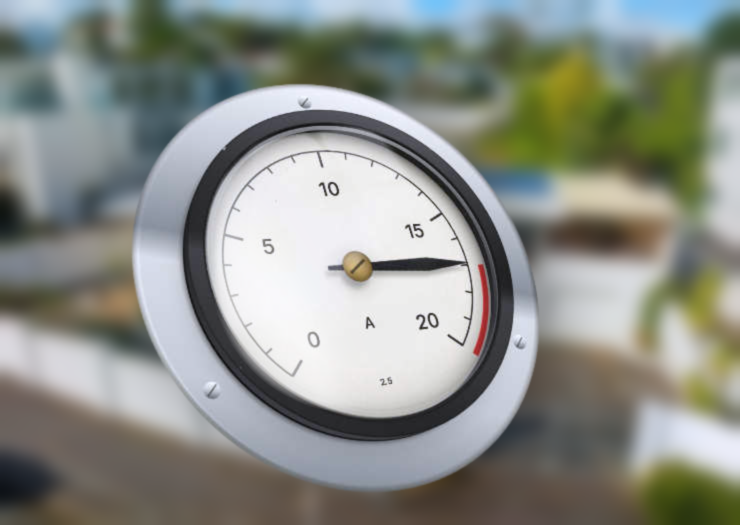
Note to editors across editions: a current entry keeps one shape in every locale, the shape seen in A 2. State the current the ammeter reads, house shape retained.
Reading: A 17
